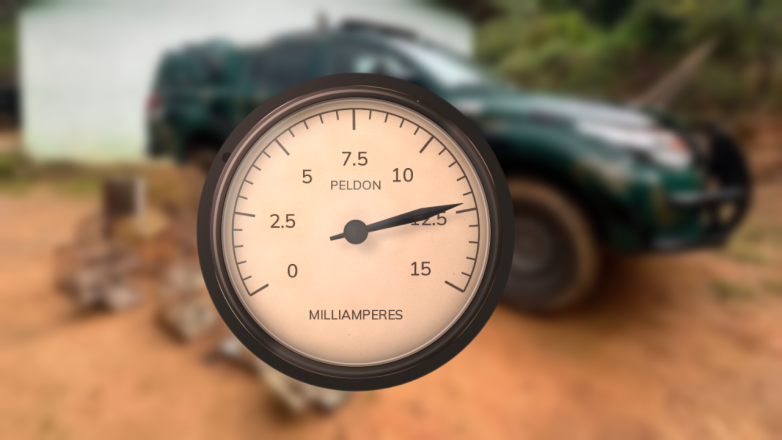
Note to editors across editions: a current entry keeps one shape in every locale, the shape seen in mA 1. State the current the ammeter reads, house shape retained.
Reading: mA 12.25
